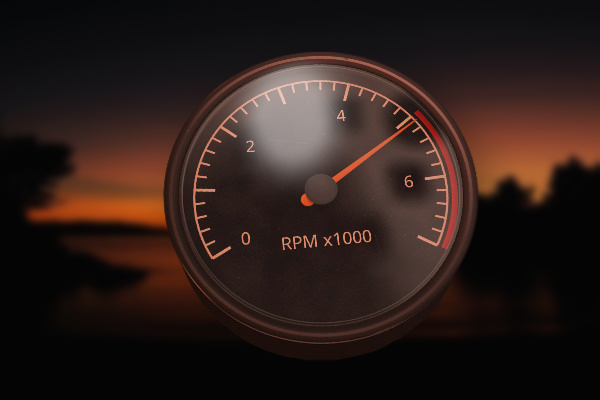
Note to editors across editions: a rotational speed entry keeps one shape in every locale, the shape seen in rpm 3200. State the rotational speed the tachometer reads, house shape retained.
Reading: rpm 5100
